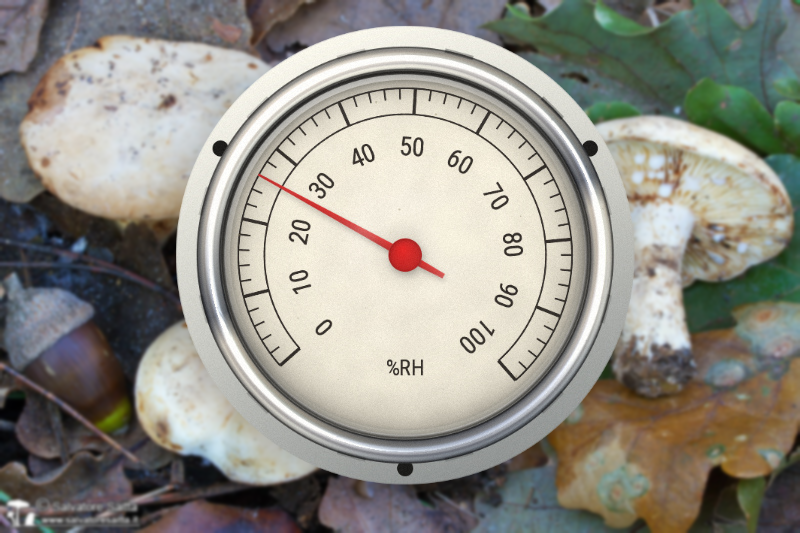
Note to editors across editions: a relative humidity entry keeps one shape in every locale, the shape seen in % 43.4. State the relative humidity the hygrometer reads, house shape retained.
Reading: % 26
